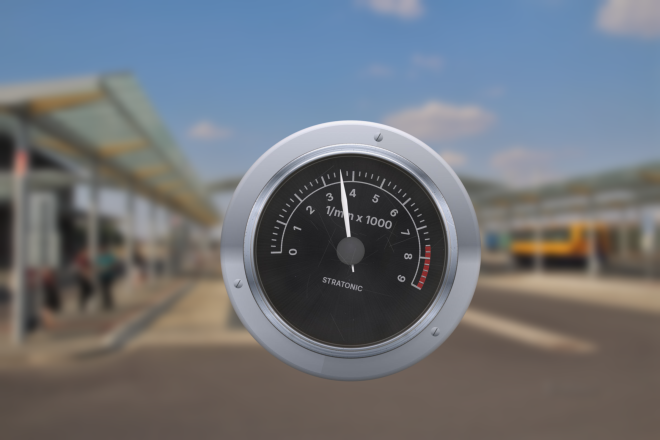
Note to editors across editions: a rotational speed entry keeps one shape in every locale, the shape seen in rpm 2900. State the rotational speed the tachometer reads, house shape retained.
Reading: rpm 3600
